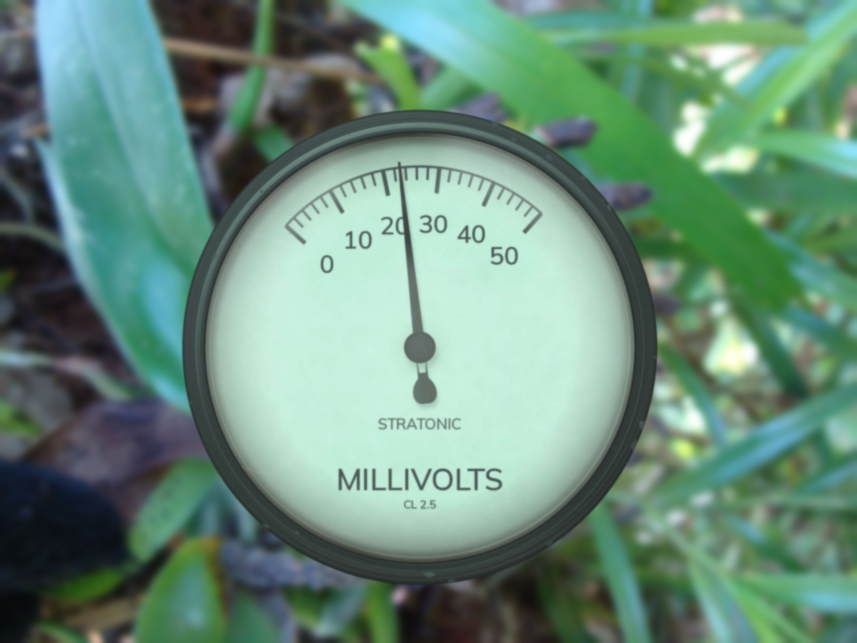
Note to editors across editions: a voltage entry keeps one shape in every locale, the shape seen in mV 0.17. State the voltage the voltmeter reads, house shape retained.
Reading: mV 23
